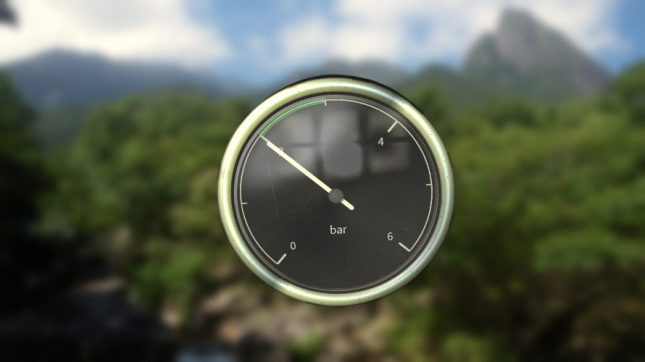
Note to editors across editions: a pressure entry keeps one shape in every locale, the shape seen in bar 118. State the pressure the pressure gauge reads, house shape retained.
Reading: bar 2
